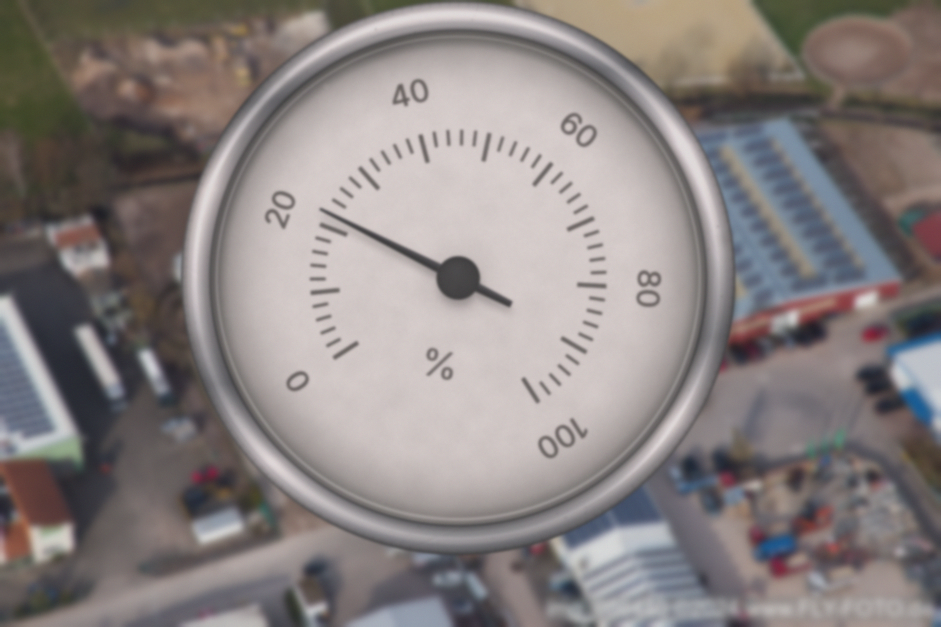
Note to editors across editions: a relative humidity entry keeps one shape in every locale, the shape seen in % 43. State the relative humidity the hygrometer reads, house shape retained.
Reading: % 22
